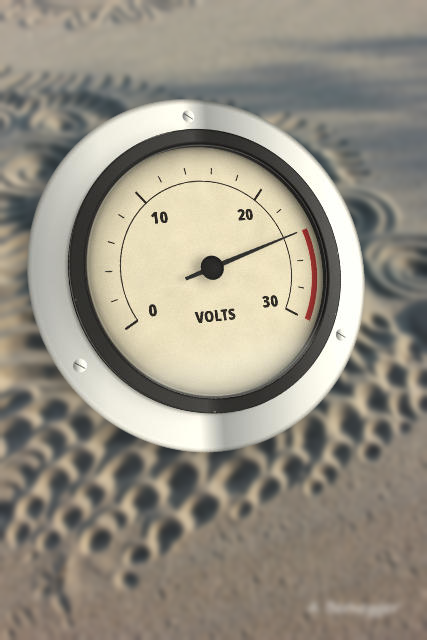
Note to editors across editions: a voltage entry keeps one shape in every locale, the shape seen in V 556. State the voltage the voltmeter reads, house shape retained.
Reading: V 24
